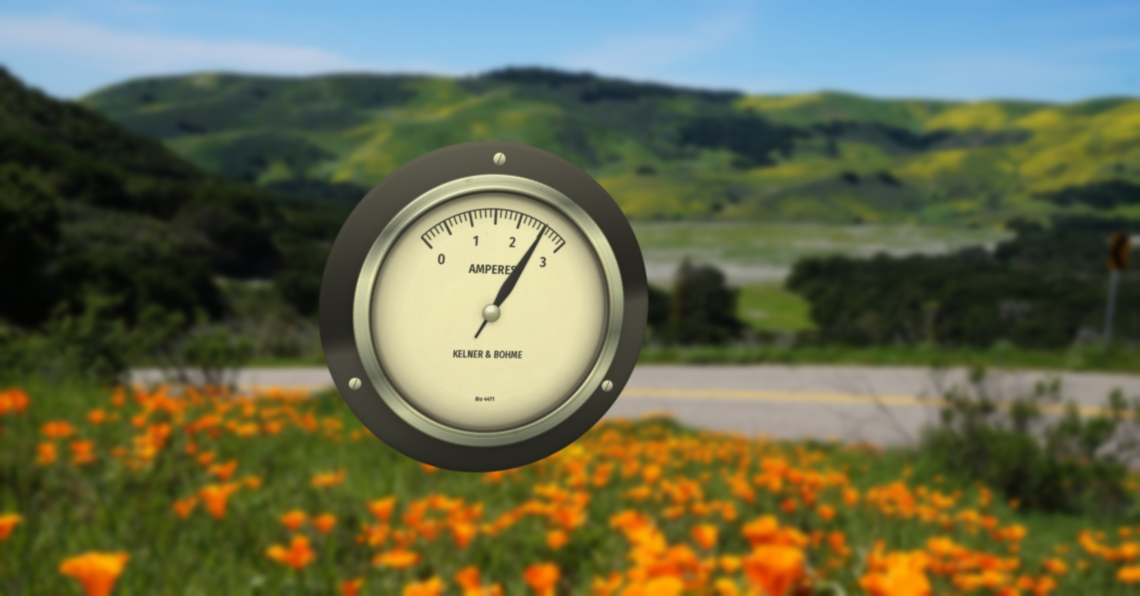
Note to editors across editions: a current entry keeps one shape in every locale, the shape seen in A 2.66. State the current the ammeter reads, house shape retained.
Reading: A 2.5
